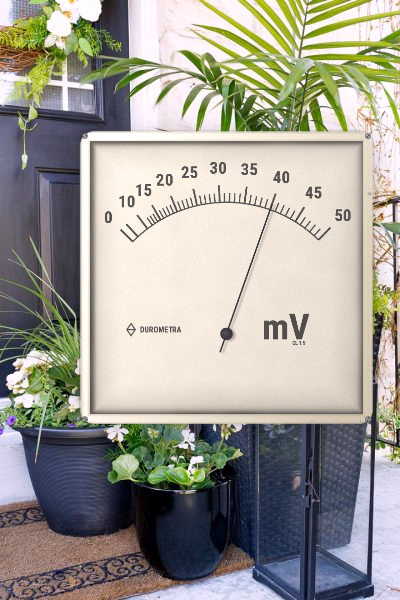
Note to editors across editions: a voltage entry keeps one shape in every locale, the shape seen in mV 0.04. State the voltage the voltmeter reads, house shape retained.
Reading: mV 40
